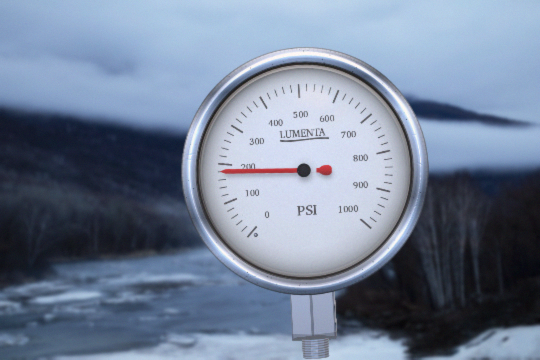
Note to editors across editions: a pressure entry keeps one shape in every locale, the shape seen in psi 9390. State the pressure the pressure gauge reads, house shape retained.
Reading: psi 180
